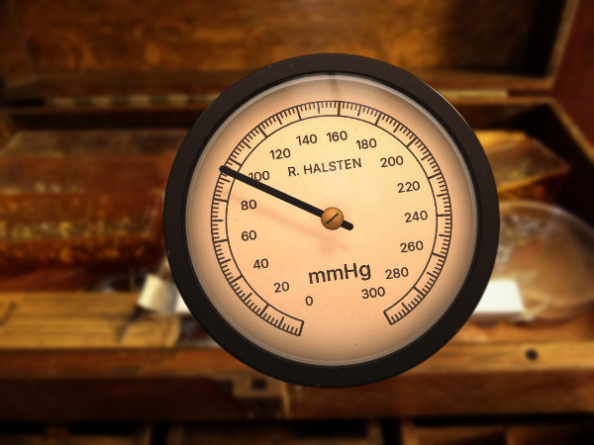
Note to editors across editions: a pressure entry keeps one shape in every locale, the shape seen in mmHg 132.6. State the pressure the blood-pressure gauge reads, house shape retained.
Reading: mmHg 94
